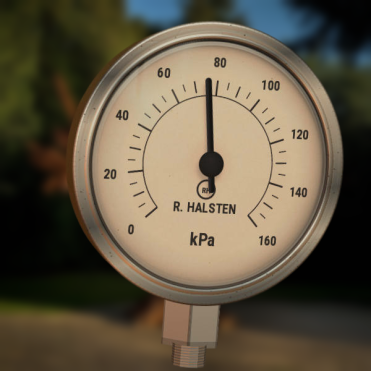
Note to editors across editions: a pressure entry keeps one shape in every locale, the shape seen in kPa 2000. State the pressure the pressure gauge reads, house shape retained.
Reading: kPa 75
